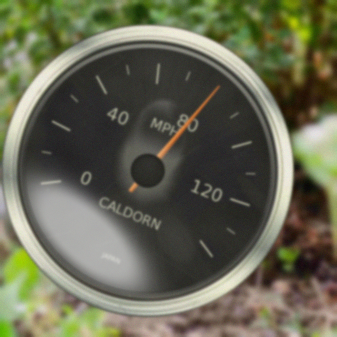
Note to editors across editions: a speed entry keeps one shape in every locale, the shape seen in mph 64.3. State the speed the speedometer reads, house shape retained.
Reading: mph 80
